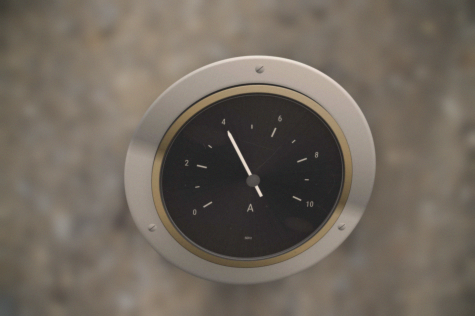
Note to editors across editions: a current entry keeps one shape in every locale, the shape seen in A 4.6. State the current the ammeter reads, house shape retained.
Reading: A 4
